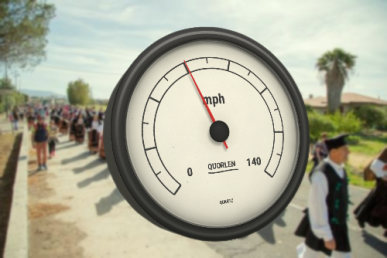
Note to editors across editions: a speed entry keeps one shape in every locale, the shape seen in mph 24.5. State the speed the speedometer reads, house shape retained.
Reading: mph 60
